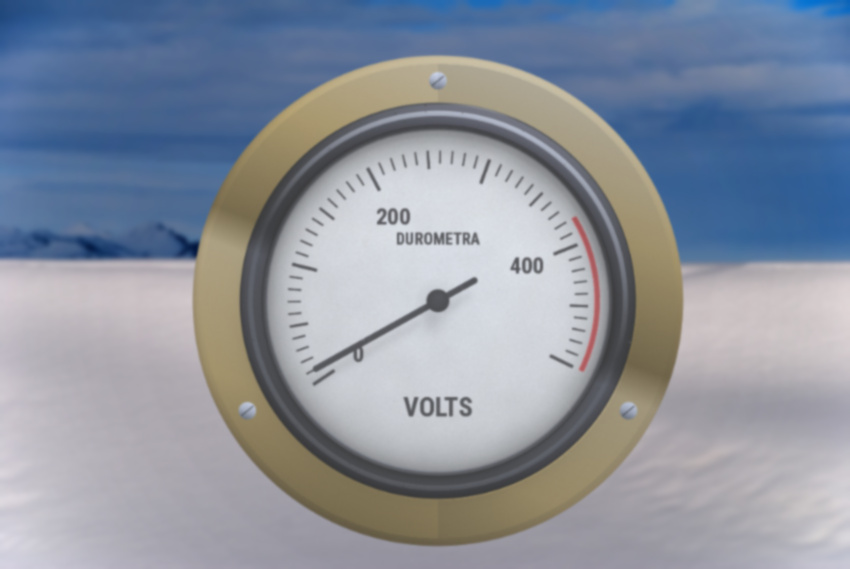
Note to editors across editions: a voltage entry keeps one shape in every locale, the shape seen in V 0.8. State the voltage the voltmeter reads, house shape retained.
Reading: V 10
